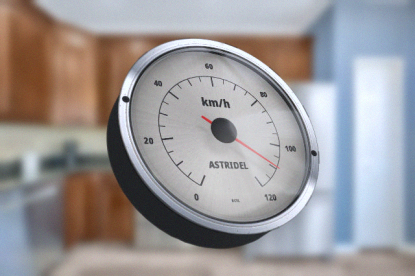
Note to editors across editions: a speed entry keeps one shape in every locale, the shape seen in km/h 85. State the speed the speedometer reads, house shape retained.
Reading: km/h 110
